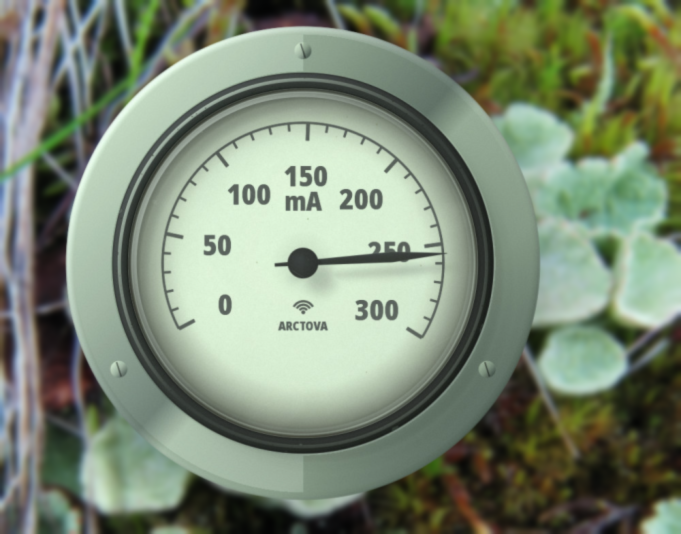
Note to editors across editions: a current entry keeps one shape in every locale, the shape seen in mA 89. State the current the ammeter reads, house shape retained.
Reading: mA 255
